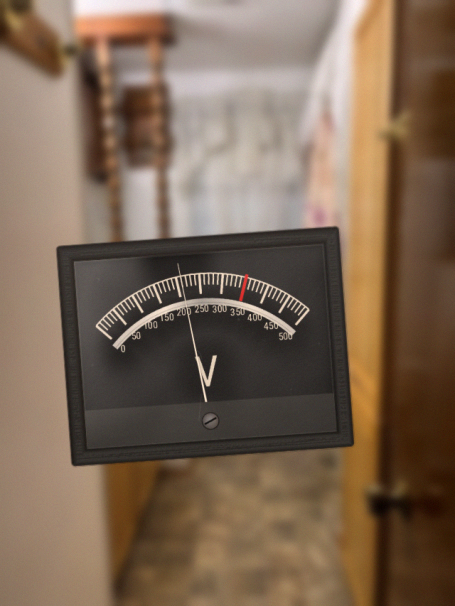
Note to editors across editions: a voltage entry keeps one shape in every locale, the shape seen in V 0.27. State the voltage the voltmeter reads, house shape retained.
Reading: V 210
